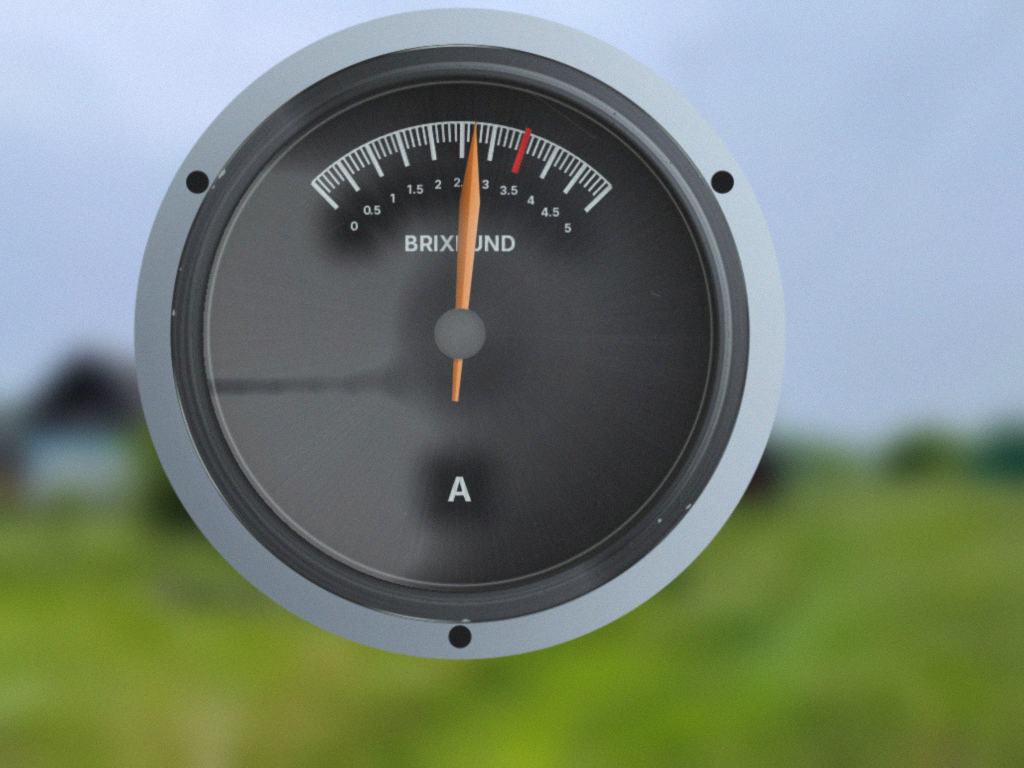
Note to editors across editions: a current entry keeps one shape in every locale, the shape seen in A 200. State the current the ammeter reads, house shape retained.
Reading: A 2.7
